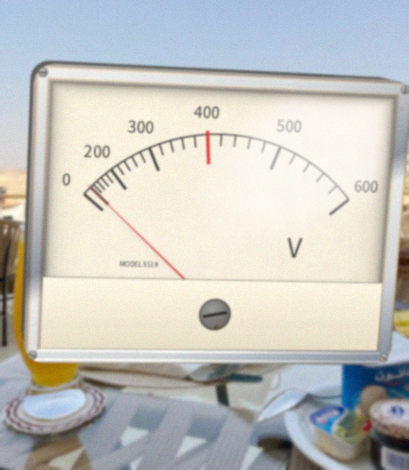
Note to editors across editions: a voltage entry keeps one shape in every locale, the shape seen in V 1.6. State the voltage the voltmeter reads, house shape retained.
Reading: V 100
